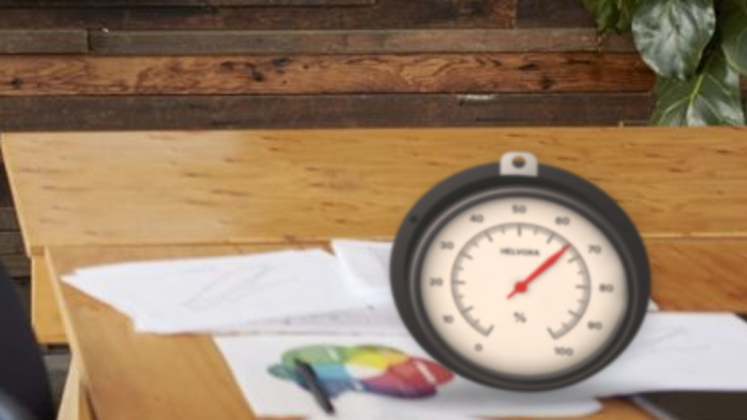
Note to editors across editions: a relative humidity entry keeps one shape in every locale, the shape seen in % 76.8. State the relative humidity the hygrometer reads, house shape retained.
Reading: % 65
